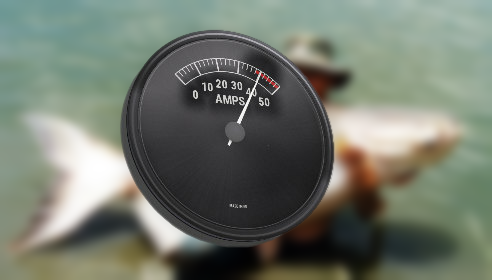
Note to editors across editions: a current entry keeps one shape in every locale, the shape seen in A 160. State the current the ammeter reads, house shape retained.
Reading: A 40
